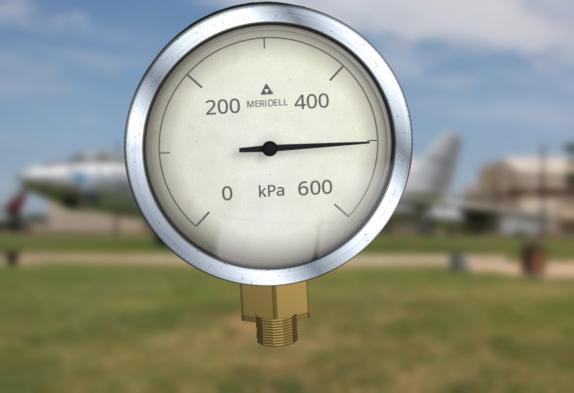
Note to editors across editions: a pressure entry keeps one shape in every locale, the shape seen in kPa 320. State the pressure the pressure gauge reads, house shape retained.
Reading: kPa 500
